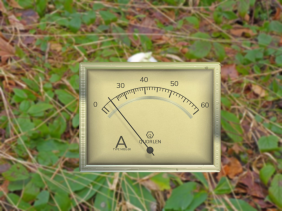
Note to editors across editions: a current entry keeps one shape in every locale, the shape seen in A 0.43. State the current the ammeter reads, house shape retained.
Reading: A 20
